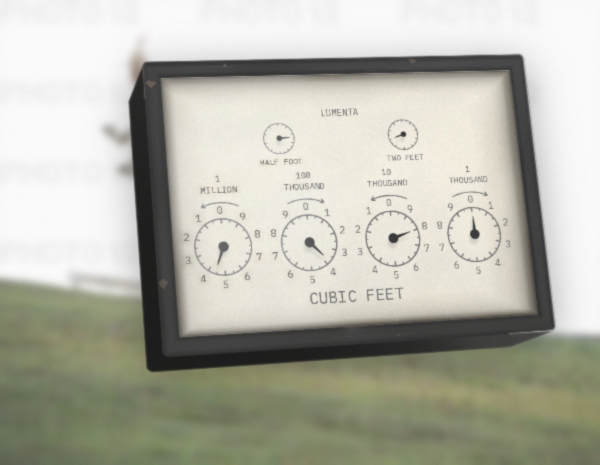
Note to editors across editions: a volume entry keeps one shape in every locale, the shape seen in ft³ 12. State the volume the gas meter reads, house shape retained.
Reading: ft³ 438000
